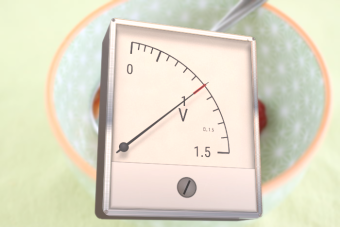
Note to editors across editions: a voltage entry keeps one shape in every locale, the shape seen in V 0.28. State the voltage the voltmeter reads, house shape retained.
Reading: V 1
